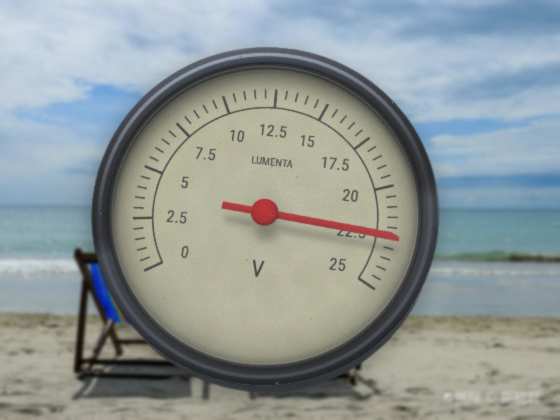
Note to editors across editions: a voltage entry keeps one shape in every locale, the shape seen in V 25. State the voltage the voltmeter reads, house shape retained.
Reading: V 22.5
